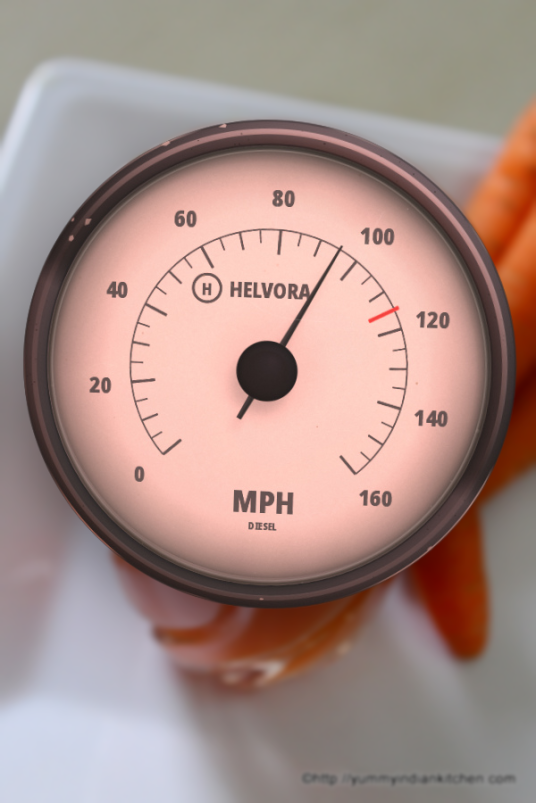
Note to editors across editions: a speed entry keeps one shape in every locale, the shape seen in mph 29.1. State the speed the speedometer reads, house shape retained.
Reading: mph 95
